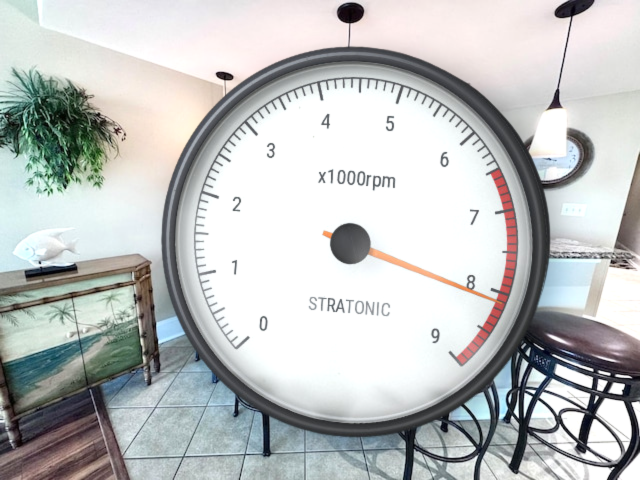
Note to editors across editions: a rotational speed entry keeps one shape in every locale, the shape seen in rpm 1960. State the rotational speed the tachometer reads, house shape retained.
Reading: rpm 8100
